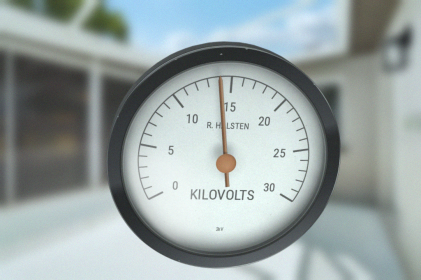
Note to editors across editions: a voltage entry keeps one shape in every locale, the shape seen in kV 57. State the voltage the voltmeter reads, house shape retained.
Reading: kV 14
